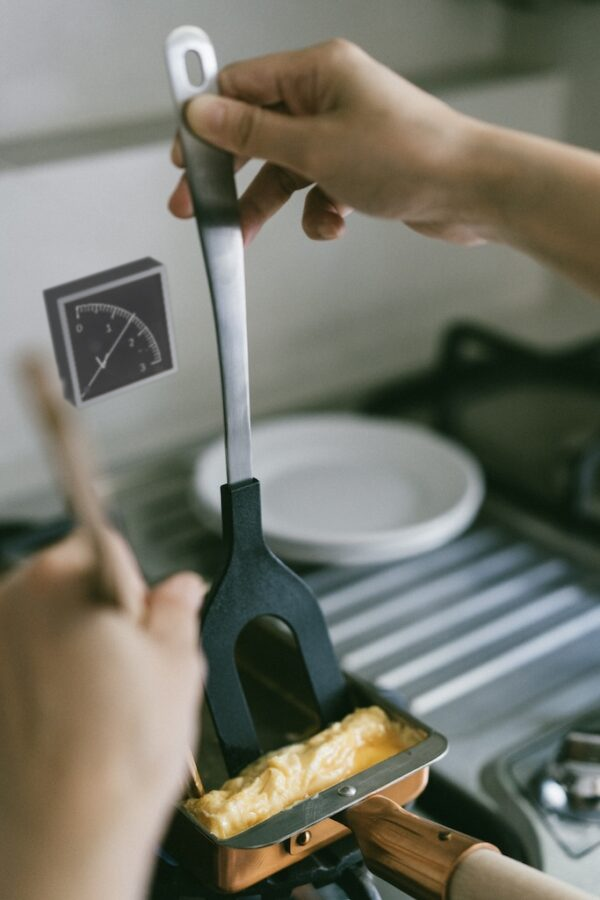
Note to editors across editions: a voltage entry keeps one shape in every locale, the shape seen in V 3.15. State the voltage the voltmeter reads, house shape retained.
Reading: V 1.5
